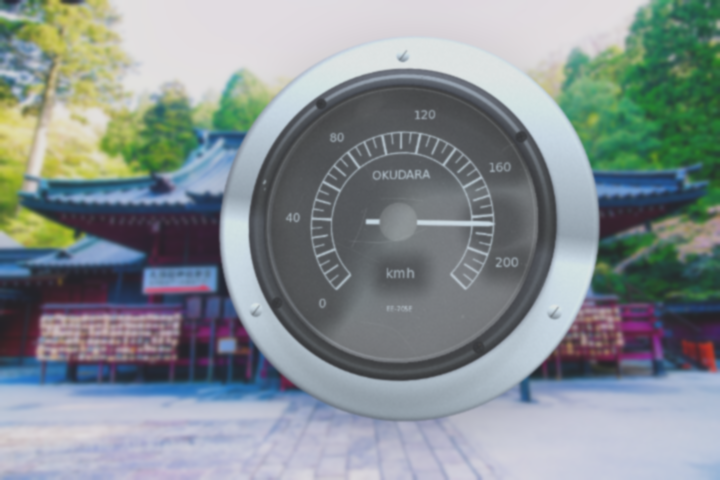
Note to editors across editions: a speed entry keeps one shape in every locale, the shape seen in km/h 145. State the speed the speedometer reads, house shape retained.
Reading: km/h 185
